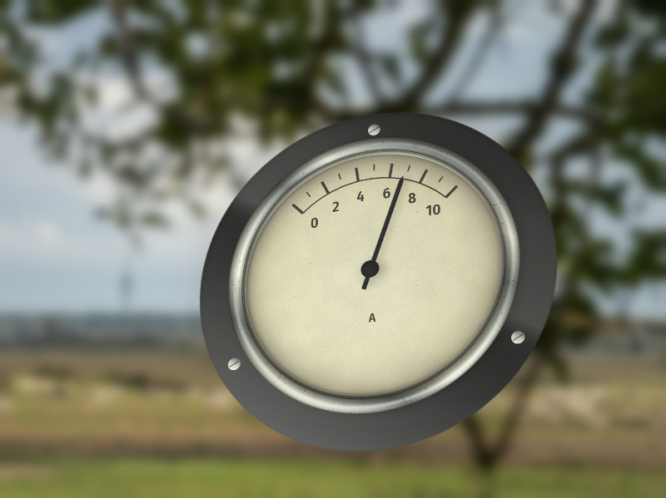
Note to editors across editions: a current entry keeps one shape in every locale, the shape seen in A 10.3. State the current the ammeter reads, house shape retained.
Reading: A 7
